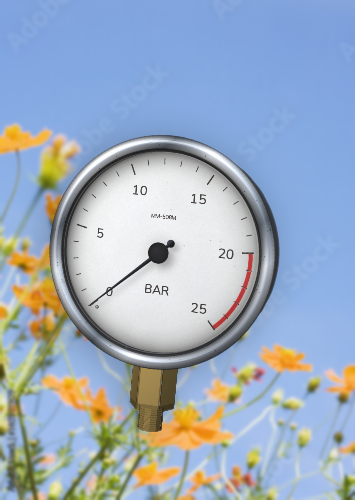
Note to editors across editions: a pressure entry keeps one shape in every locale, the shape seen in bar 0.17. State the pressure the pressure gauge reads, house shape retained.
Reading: bar 0
